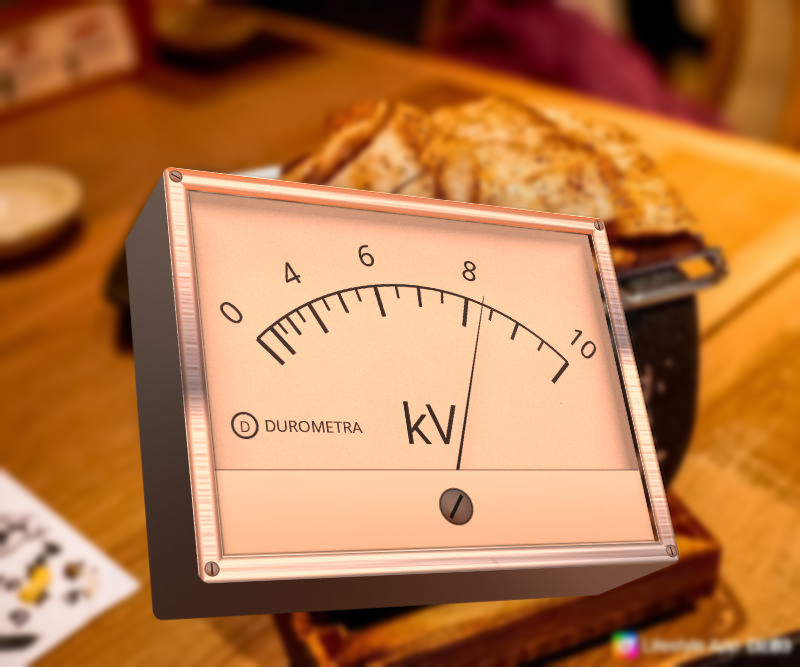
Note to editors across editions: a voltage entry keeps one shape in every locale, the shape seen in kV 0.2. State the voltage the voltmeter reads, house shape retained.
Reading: kV 8.25
